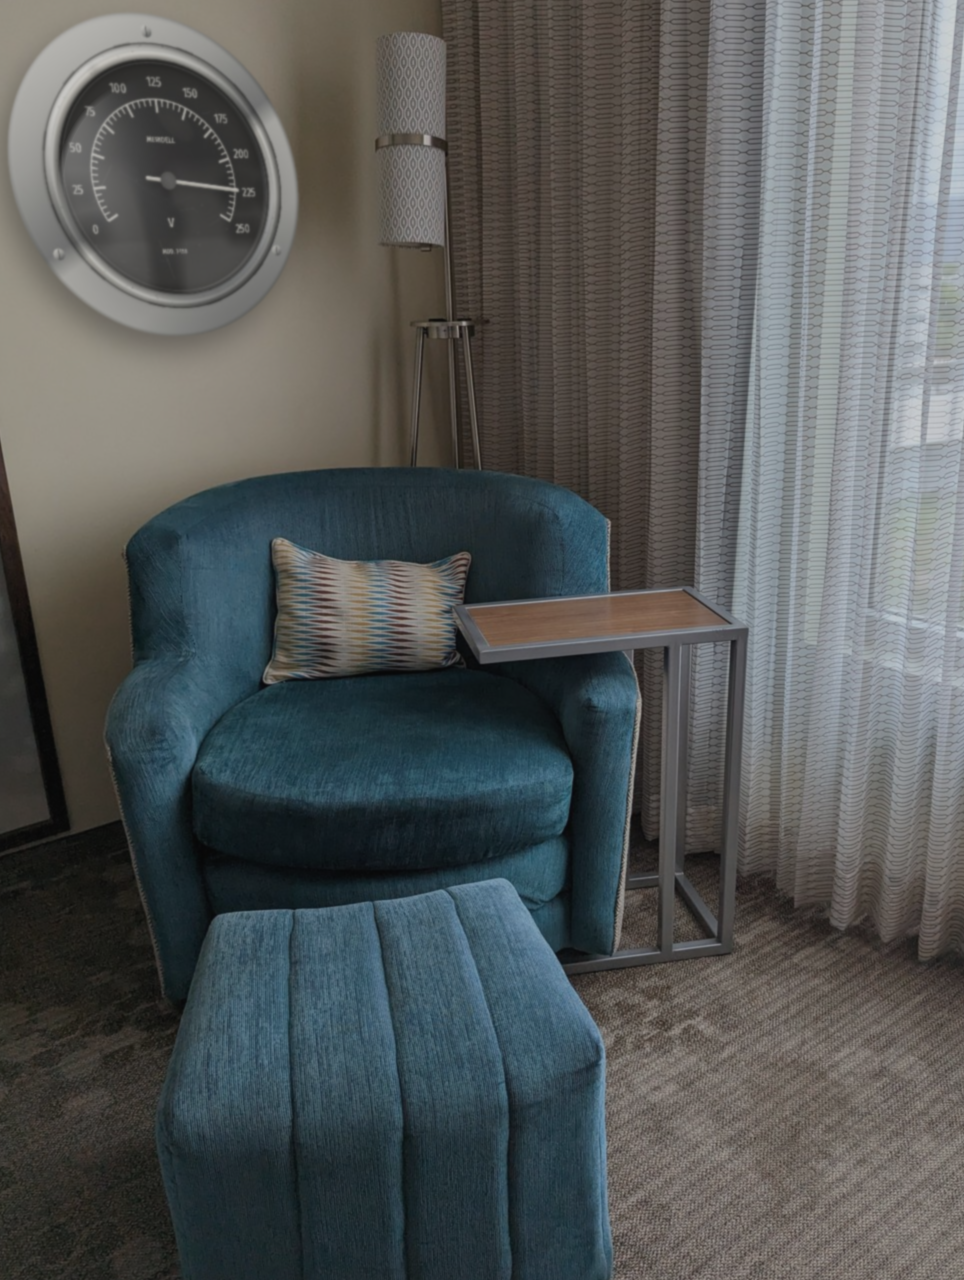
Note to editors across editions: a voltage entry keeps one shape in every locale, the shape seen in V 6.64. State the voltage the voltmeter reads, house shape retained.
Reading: V 225
